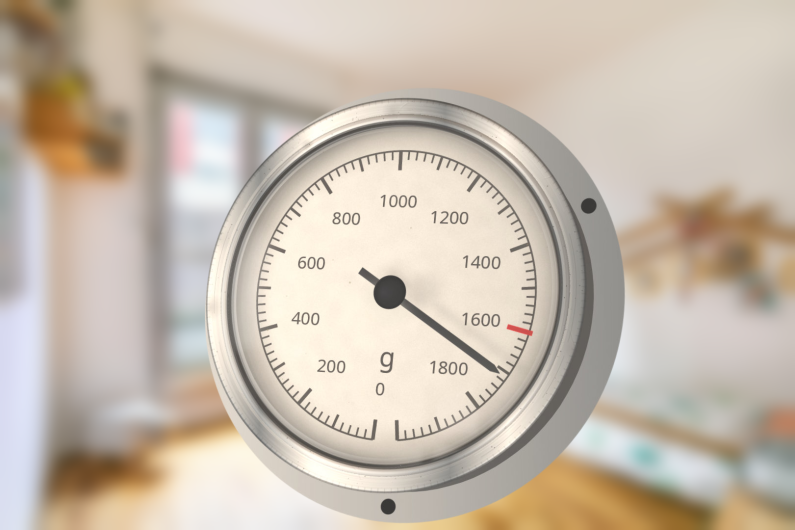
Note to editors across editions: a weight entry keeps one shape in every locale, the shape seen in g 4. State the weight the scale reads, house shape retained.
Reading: g 1710
